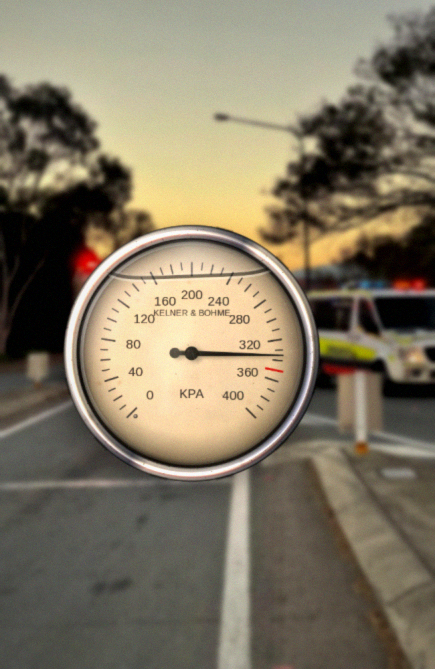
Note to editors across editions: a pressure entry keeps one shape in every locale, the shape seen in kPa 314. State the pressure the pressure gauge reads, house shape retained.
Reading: kPa 335
